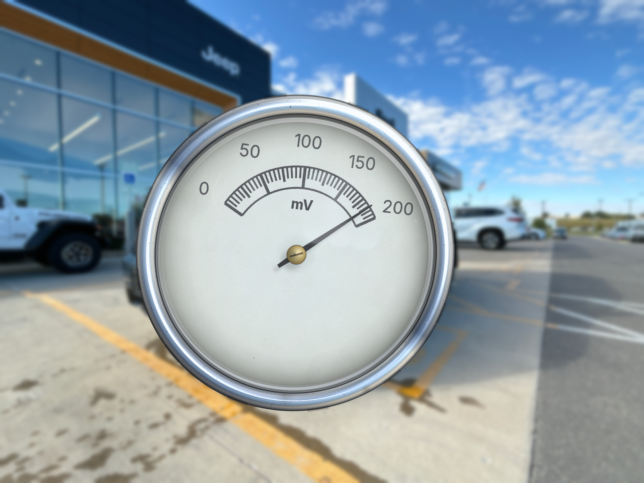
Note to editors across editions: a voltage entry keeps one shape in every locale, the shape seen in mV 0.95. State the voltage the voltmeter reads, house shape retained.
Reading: mV 185
